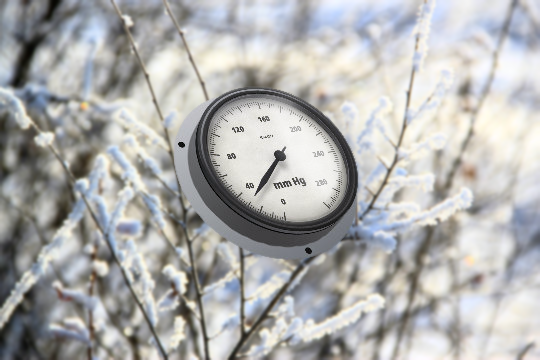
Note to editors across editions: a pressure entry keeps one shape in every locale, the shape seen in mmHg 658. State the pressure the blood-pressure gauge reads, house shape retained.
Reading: mmHg 30
